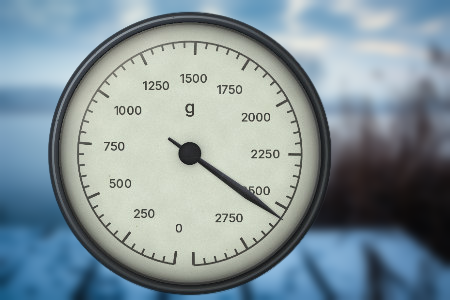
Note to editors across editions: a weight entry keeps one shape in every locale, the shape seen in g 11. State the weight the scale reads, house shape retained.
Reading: g 2550
